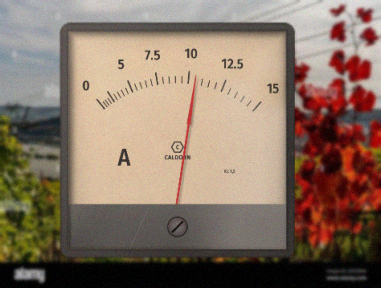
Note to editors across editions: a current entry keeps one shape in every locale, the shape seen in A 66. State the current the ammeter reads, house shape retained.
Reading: A 10.5
